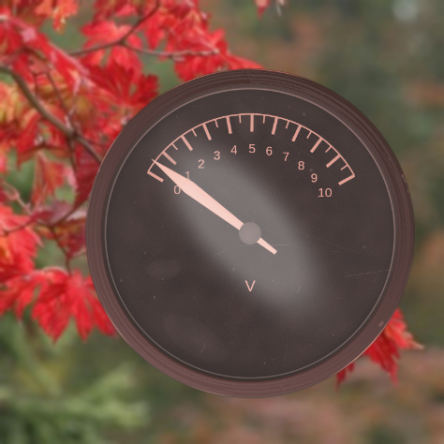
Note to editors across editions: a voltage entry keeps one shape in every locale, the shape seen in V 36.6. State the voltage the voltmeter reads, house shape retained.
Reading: V 0.5
